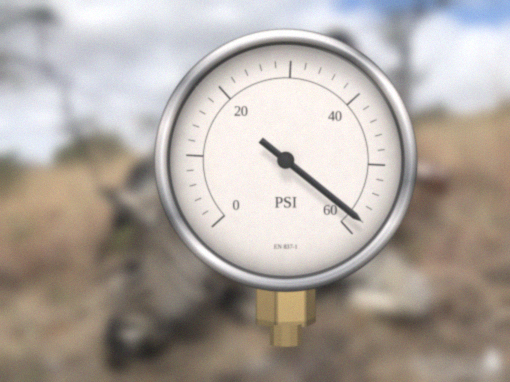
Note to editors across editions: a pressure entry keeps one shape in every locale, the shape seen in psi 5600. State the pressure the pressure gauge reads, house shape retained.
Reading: psi 58
